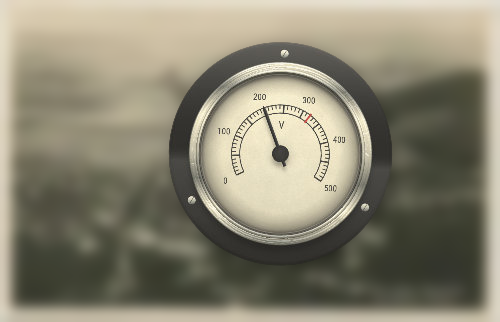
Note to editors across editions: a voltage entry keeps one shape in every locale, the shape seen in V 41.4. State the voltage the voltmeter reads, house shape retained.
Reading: V 200
